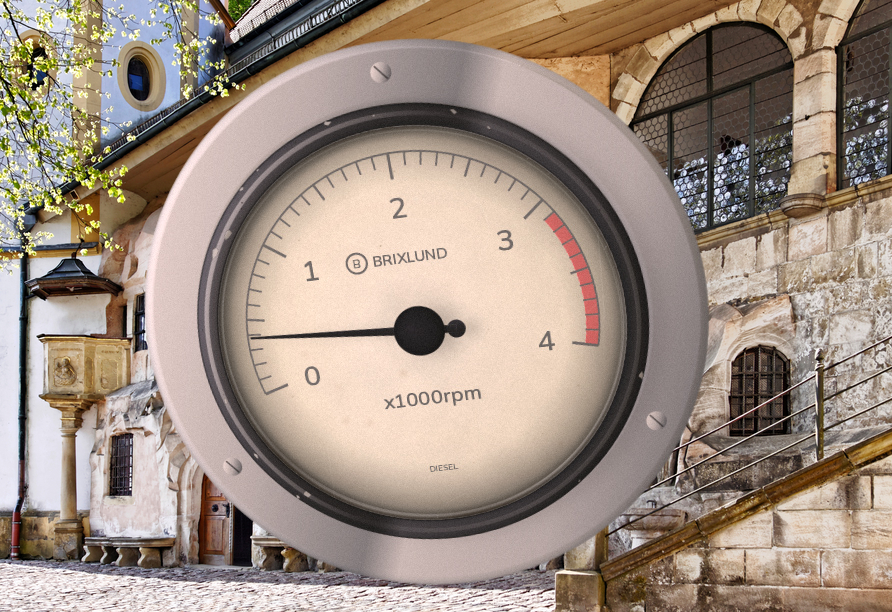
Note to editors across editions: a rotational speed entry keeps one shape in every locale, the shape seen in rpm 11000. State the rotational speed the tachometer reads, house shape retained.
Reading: rpm 400
